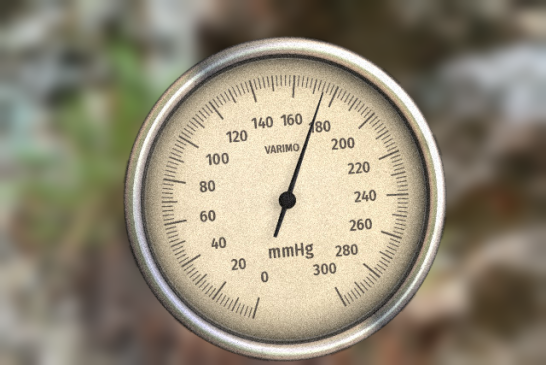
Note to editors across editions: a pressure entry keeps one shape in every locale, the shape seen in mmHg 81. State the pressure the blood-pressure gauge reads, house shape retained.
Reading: mmHg 174
